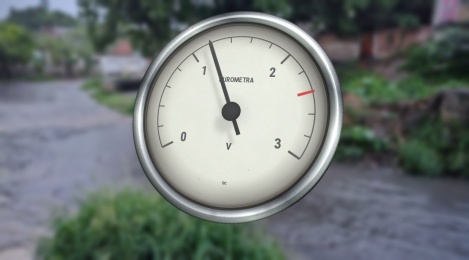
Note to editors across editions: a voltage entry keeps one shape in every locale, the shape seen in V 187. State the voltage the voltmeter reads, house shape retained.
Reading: V 1.2
